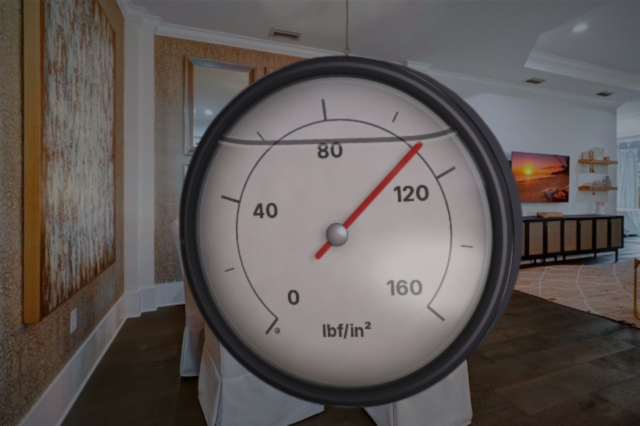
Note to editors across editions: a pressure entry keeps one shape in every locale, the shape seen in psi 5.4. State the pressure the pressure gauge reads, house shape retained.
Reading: psi 110
